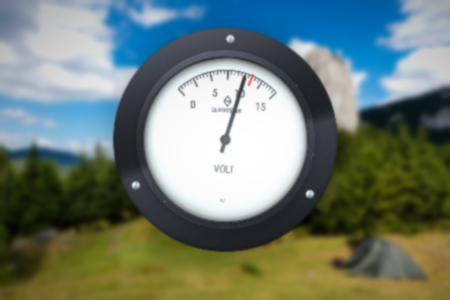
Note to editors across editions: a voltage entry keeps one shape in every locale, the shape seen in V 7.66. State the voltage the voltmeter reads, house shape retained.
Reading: V 10
